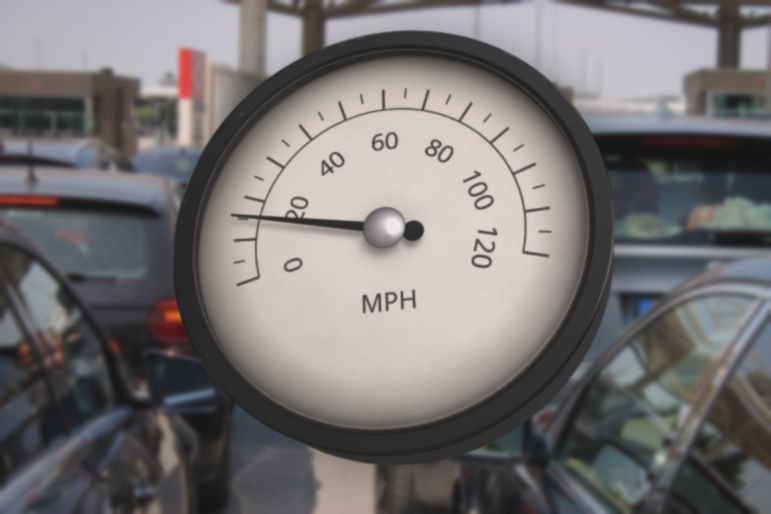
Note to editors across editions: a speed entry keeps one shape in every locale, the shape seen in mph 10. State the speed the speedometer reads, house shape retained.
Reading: mph 15
